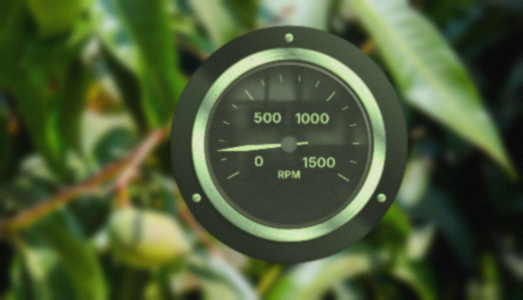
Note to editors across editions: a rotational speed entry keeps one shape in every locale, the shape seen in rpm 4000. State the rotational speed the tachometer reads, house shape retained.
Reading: rpm 150
